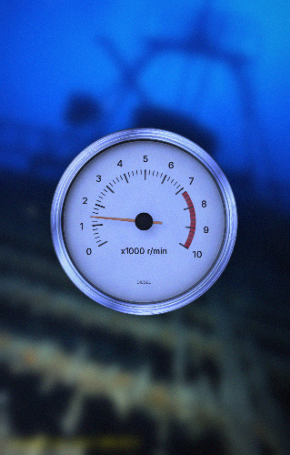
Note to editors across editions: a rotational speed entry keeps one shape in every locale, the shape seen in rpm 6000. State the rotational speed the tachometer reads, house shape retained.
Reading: rpm 1400
